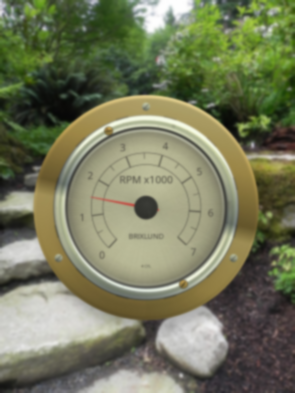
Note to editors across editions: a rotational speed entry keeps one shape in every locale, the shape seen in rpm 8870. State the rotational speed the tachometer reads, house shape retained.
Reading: rpm 1500
